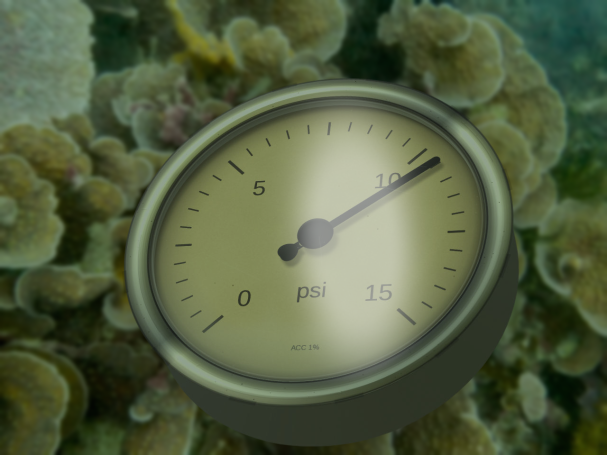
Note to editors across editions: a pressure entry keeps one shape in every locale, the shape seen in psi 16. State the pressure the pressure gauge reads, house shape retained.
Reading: psi 10.5
